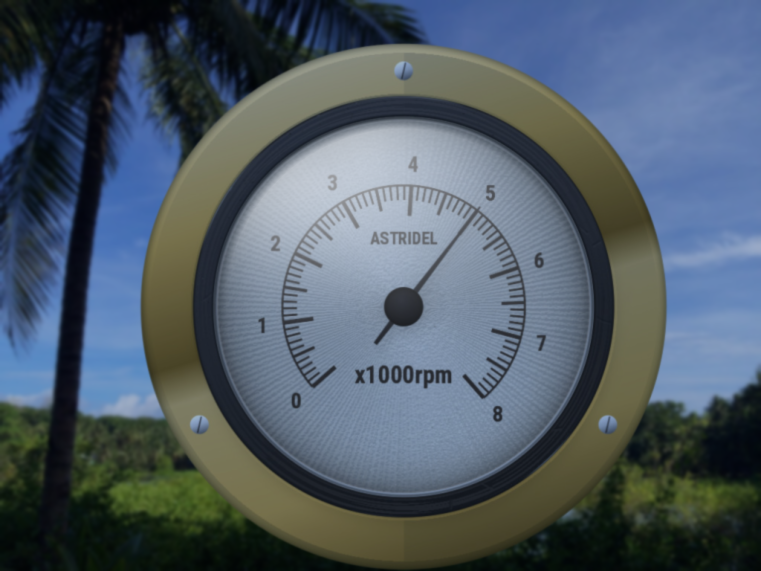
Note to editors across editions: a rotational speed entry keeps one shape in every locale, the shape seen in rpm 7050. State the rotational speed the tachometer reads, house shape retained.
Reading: rpm 5000
